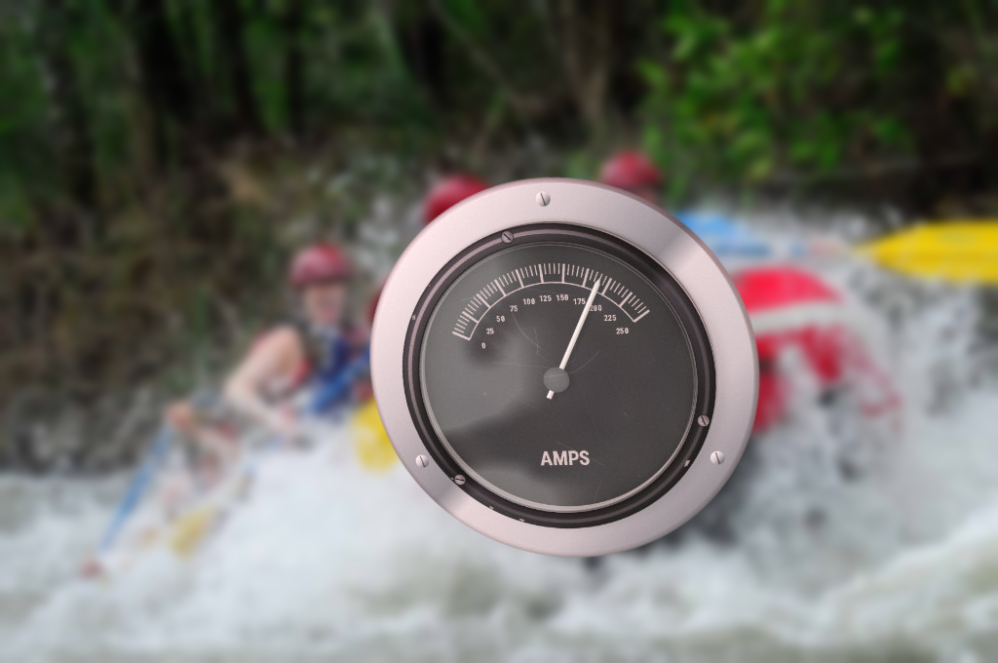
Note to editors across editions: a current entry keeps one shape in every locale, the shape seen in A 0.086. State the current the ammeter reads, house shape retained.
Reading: A 190
